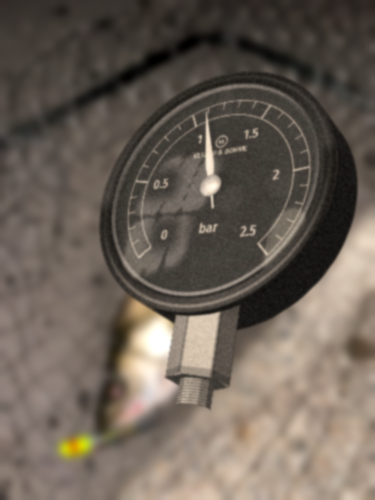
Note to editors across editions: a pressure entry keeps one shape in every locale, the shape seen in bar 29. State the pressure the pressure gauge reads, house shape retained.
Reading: bar 1.1
